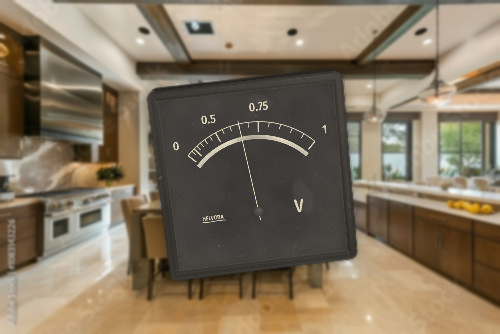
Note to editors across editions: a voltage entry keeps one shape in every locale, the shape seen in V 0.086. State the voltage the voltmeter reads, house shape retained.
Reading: V 0.65
